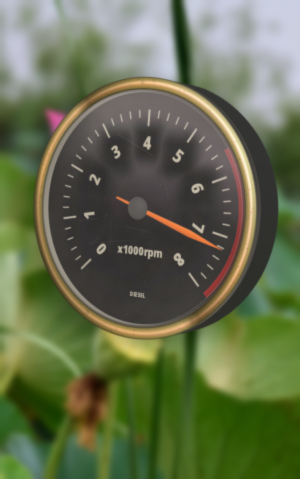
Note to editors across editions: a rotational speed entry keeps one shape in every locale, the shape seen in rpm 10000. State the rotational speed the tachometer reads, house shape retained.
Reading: rpm 7200
